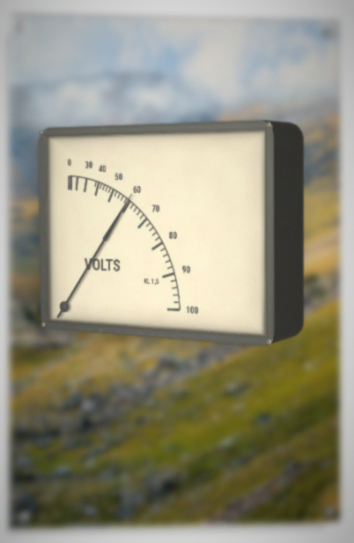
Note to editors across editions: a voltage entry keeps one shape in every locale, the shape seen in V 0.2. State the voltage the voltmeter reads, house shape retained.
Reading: V 60
